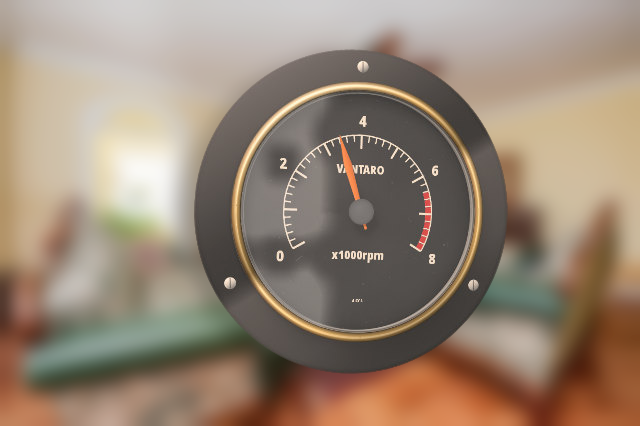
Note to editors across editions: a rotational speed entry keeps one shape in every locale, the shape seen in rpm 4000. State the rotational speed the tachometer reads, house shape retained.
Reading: rpm 3400
